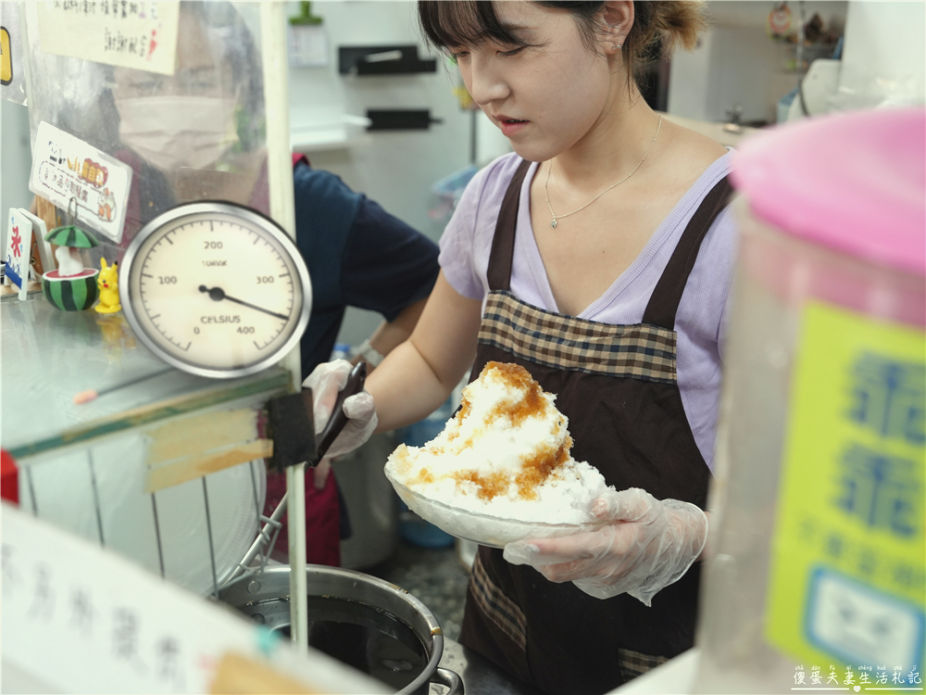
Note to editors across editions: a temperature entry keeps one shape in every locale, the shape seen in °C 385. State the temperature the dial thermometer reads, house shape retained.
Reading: °C 350
